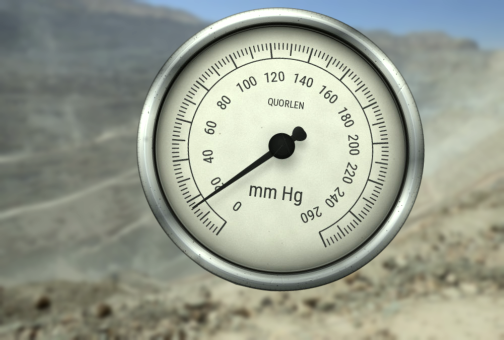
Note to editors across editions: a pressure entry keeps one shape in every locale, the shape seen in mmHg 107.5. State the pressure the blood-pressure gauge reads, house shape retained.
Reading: mmHg 16
